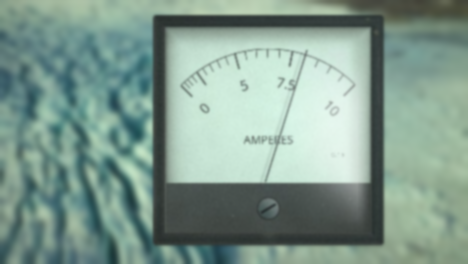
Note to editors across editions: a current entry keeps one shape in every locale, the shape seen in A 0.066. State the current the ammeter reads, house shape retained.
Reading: A 8
